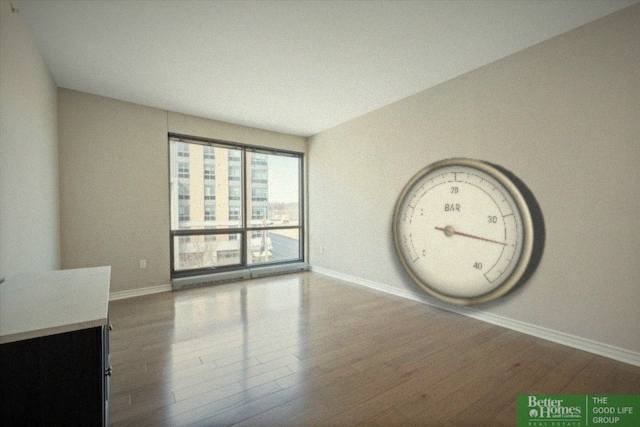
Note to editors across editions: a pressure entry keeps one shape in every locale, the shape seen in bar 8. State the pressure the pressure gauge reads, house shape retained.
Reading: bar 34
